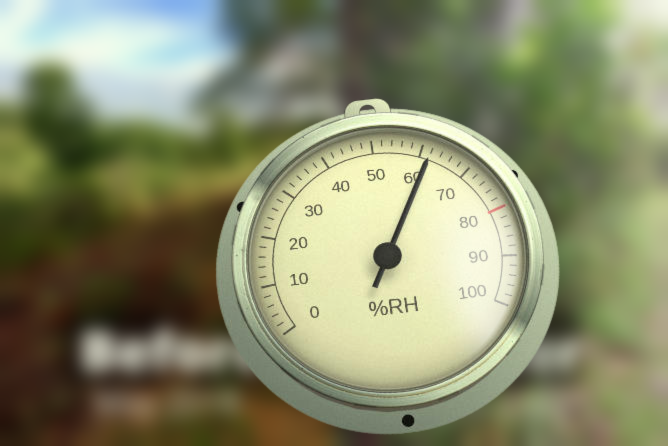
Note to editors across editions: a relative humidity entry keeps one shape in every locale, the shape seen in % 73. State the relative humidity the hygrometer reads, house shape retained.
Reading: % 62
